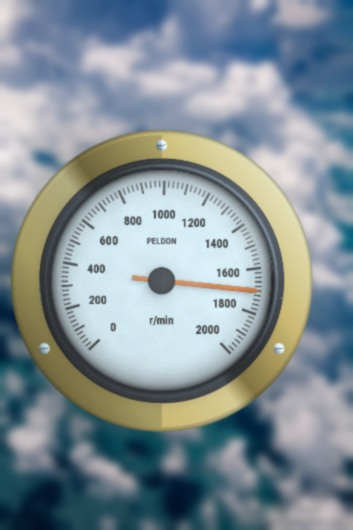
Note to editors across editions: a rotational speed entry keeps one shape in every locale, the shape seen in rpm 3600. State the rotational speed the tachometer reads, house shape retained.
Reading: rpm 1700
